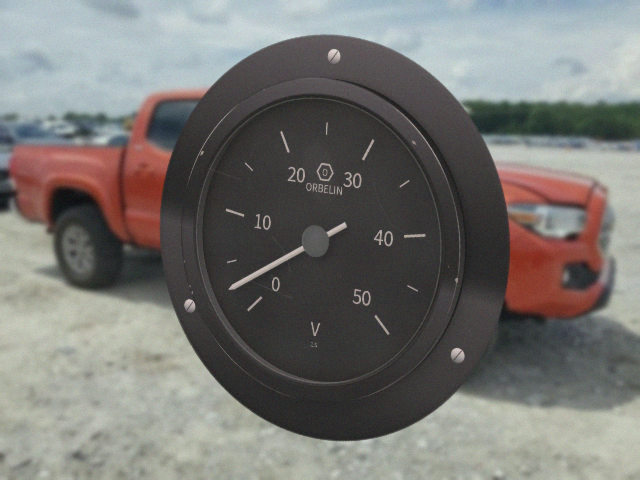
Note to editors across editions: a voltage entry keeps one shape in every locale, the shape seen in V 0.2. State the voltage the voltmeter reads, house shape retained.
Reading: V 2.5
